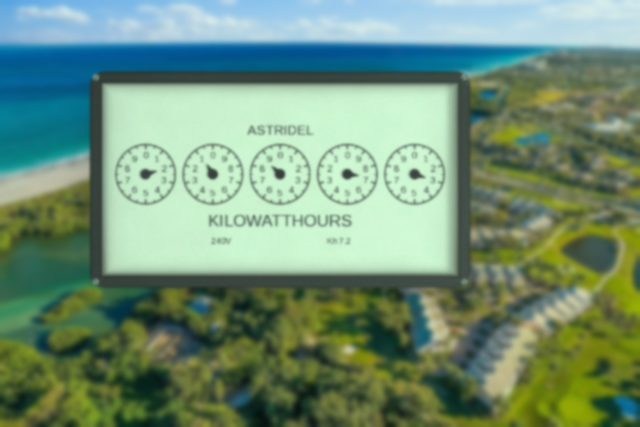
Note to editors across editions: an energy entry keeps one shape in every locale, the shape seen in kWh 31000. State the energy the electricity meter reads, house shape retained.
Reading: kWh 20873
